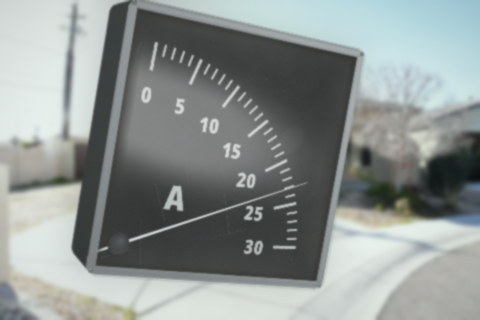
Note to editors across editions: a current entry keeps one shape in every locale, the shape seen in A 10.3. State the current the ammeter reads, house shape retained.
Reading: A 23
